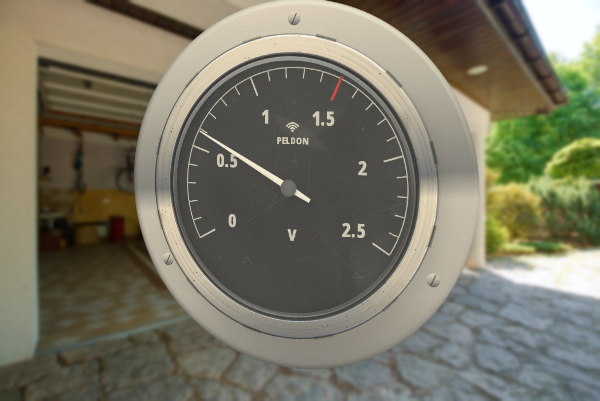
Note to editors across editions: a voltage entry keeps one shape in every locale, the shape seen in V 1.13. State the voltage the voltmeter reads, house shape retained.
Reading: V 0.6
